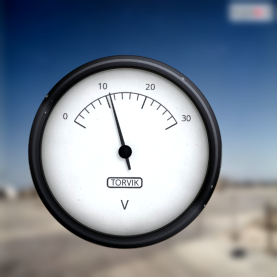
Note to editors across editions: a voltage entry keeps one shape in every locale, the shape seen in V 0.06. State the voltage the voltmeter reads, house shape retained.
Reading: V 11
